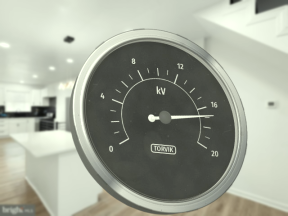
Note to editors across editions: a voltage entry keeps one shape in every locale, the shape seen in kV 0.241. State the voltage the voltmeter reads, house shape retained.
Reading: kV 17
